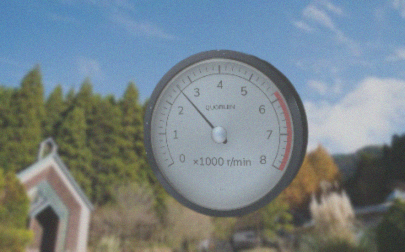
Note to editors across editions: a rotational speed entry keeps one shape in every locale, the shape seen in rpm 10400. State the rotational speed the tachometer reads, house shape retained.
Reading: rpm 2600
